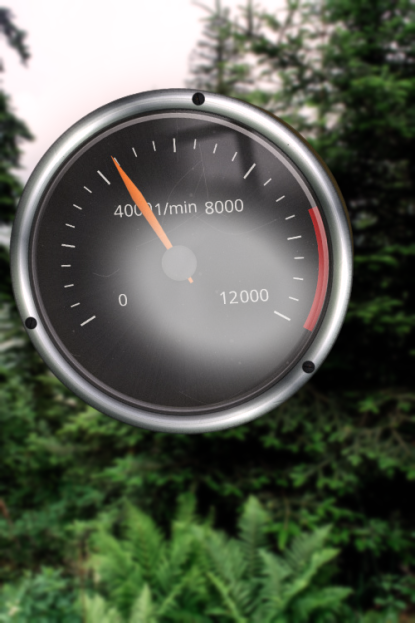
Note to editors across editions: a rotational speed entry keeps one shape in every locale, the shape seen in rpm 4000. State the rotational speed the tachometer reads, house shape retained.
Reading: rpm 4500
